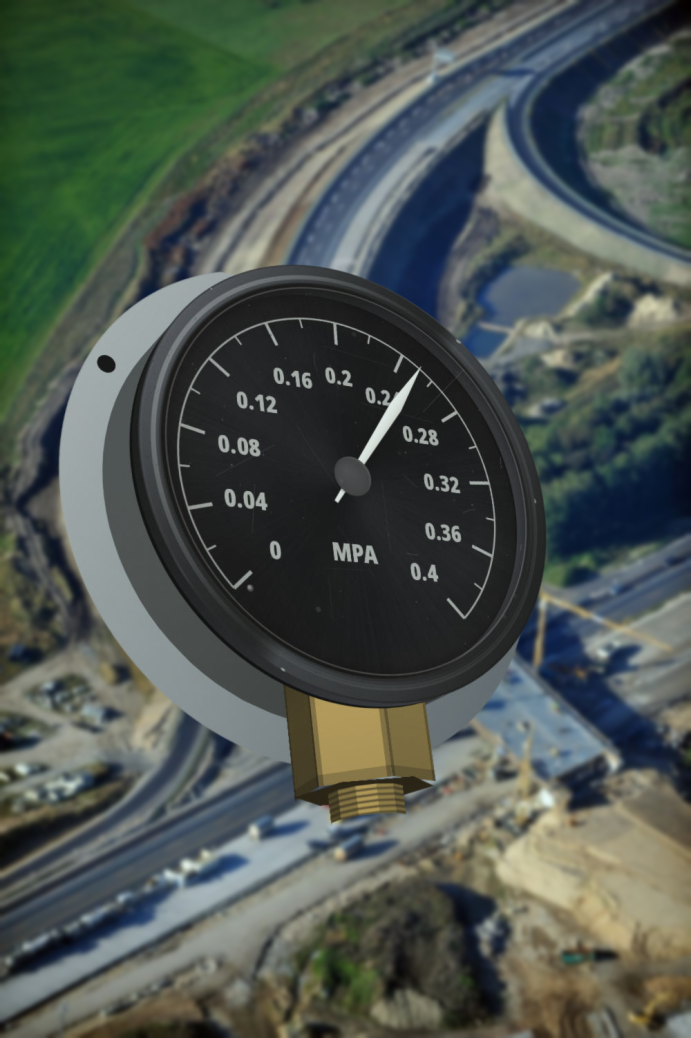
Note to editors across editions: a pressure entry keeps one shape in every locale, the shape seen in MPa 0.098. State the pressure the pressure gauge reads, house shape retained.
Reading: MPa 0.25
